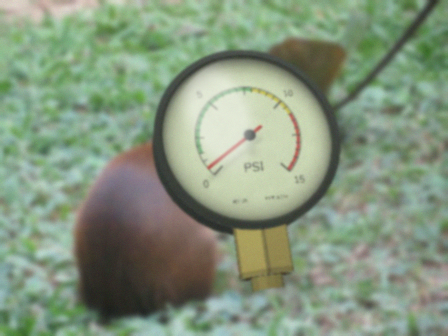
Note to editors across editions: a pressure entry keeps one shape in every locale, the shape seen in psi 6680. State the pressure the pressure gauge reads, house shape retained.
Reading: psi 0.5
